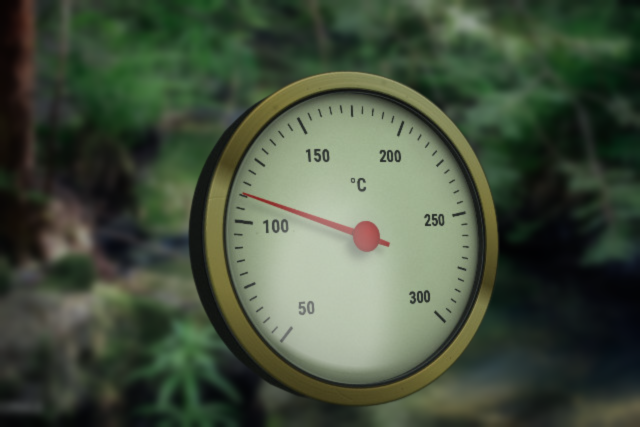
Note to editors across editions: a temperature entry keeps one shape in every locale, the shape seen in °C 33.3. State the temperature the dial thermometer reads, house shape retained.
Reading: °C 110
